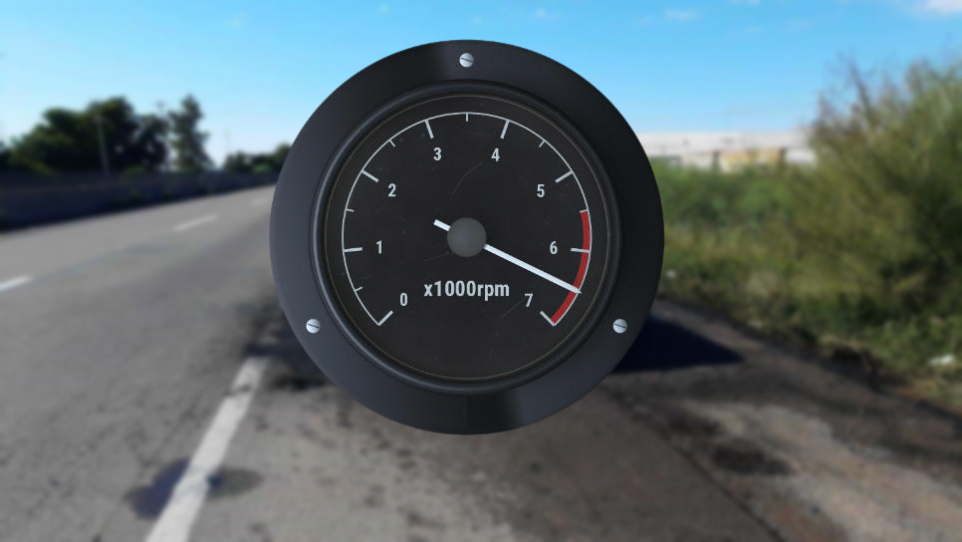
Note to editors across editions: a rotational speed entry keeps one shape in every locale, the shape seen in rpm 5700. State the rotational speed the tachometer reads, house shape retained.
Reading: rpm 6500
